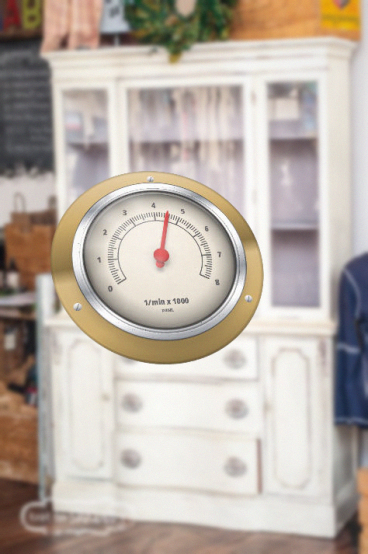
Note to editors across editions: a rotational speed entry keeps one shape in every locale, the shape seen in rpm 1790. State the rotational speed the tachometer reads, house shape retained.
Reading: rpm 4500
